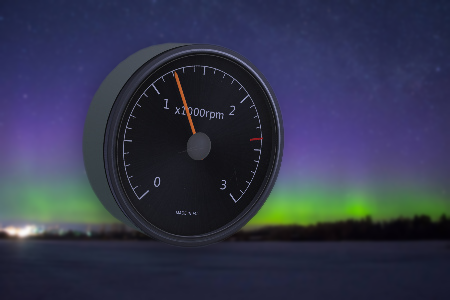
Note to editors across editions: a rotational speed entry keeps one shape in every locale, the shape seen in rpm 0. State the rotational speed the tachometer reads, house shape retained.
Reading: rpm 1200
